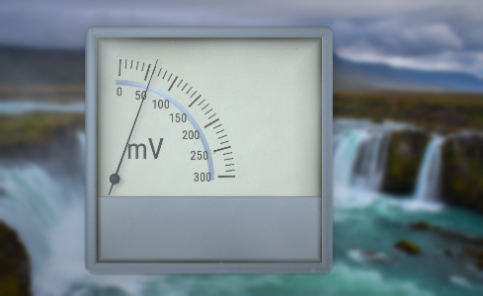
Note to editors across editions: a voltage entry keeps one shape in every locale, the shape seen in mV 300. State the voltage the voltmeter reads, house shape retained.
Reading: mV 60
